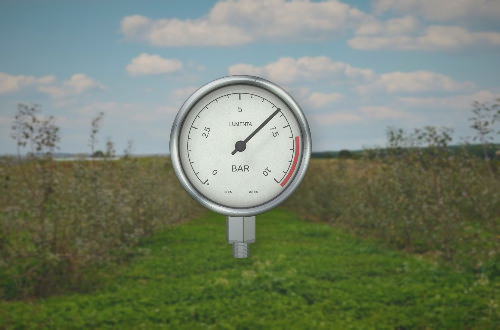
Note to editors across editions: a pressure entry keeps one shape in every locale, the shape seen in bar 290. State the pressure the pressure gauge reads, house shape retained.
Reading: bar 6.75
